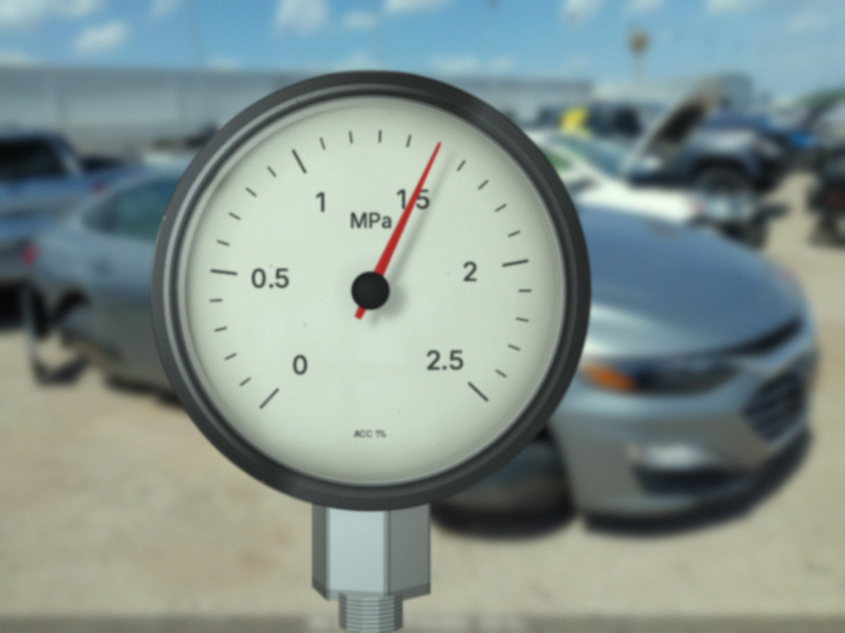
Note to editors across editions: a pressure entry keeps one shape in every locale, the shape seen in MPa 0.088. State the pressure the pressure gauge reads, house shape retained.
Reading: MPa 1.5
